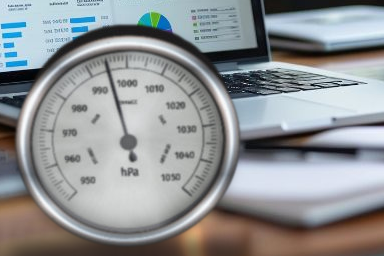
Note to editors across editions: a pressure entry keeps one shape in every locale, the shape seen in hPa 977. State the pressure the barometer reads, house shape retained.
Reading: hPa 995
